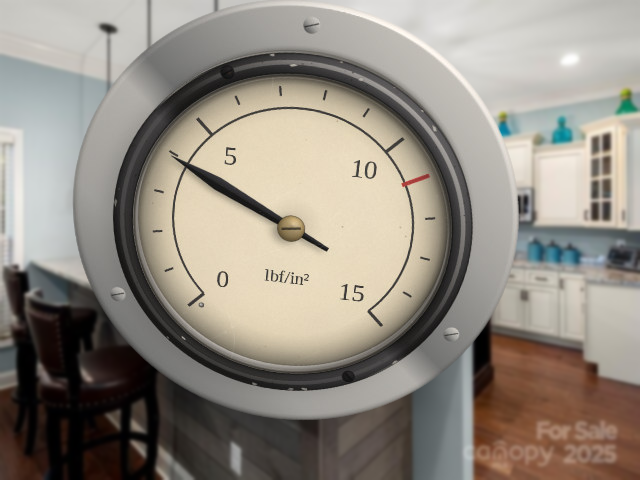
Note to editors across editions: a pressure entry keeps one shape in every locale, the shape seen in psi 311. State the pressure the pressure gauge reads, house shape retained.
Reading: psi 4
